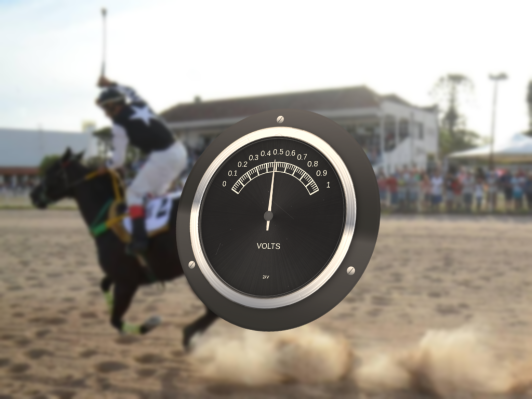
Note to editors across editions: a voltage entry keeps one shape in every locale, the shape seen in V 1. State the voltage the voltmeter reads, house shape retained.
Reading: V 0.5
